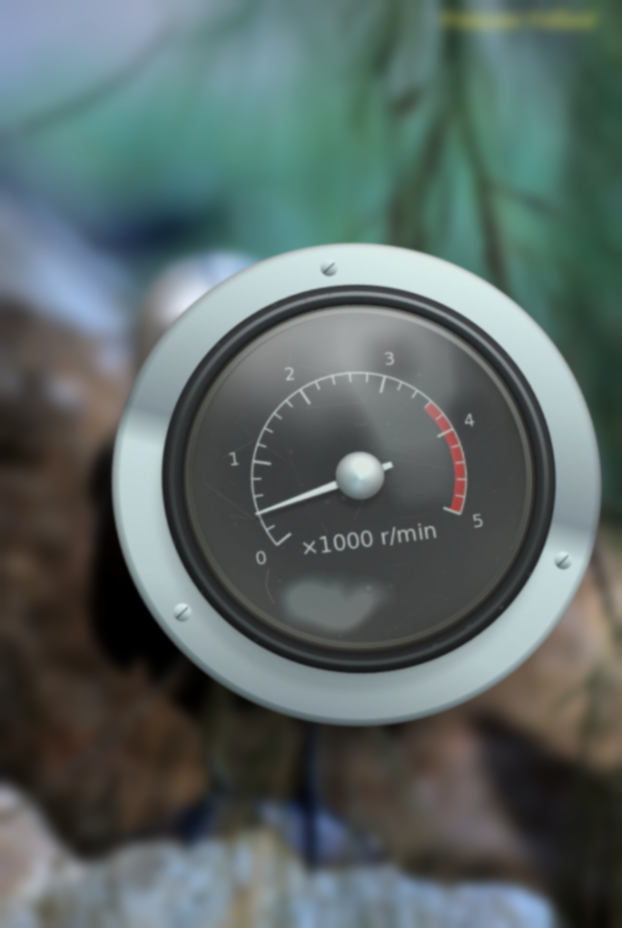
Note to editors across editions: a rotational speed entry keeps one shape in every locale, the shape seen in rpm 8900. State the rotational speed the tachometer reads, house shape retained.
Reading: rpm 400
